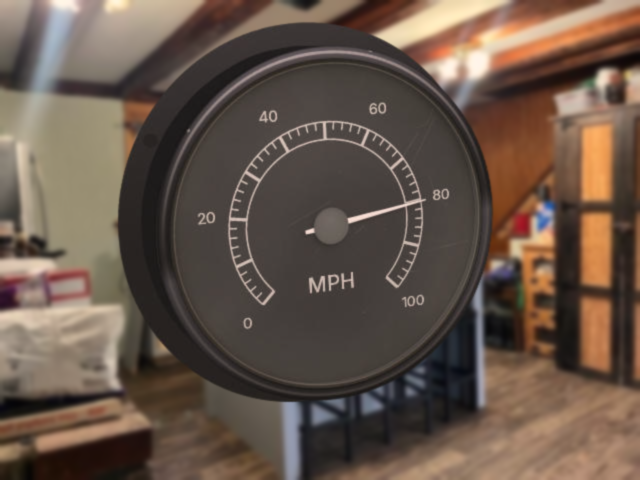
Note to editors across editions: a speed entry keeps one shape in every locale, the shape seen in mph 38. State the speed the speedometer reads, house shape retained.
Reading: mph 80
